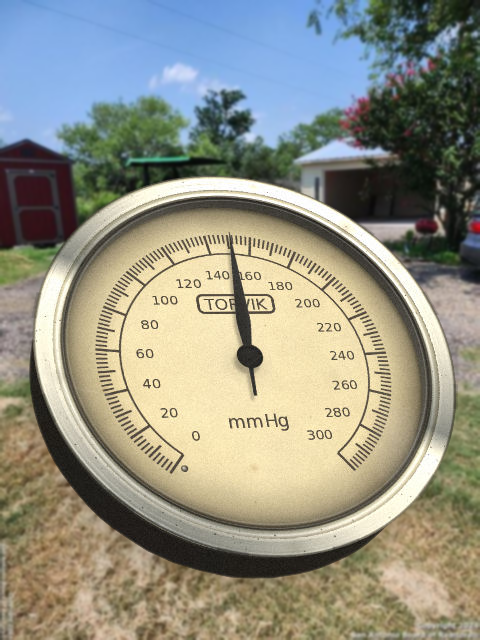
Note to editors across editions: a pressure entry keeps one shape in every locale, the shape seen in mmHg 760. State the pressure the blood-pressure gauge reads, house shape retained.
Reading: mmHg 150
